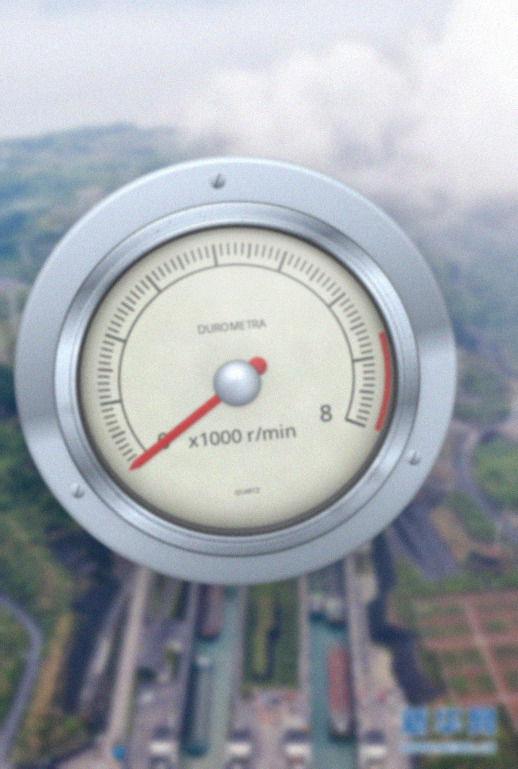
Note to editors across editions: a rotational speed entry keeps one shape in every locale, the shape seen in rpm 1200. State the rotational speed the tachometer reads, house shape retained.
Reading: rpm 0
